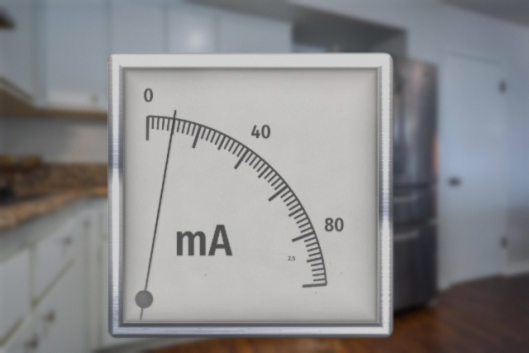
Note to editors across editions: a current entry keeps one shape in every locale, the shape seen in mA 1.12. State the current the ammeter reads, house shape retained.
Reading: mA 10
